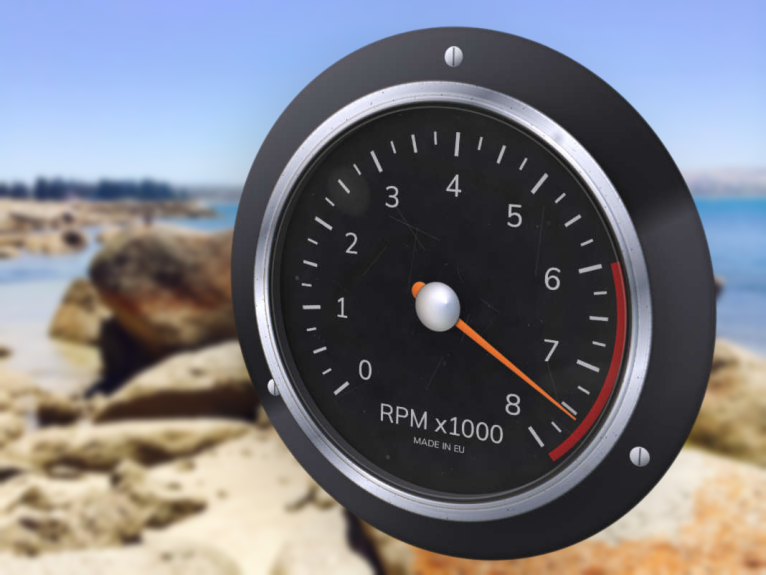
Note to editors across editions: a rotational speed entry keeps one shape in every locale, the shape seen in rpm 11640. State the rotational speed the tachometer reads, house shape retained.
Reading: rpm 7500
